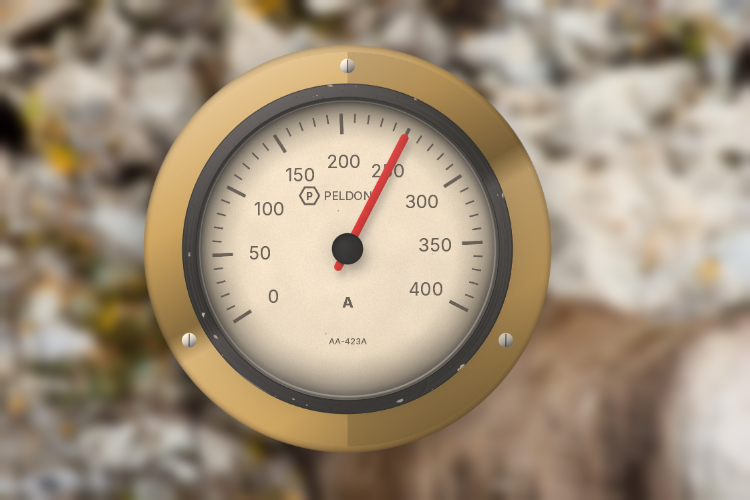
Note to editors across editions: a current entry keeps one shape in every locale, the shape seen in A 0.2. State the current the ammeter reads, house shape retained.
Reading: A 250
